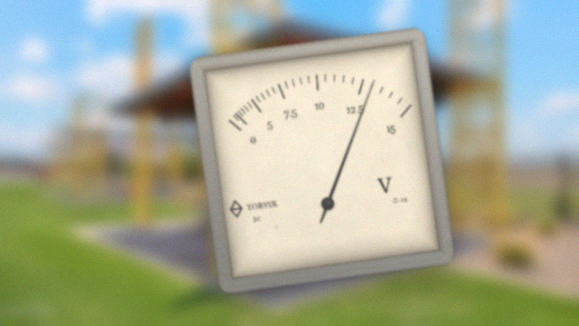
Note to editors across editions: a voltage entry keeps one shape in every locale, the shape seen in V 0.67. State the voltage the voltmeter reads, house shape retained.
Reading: V 13
